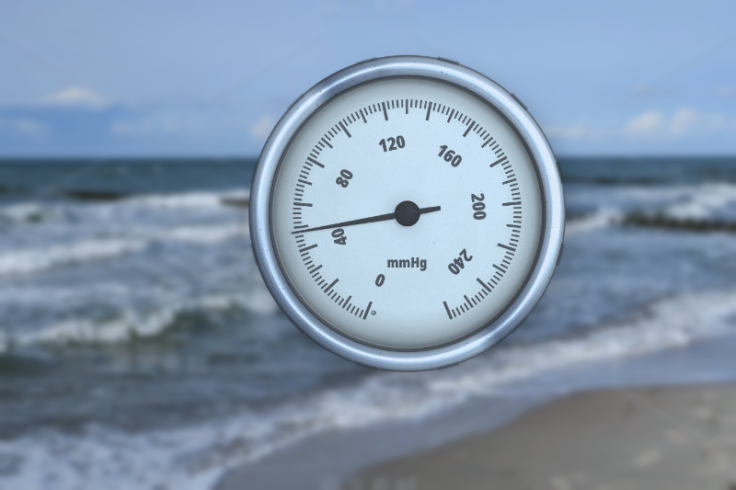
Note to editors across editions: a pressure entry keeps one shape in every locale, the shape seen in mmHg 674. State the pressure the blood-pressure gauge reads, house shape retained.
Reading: mmHg 48
